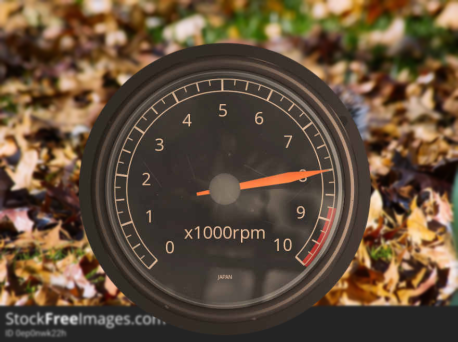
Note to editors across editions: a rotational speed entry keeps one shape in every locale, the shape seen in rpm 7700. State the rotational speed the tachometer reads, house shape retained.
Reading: rpm 8000
